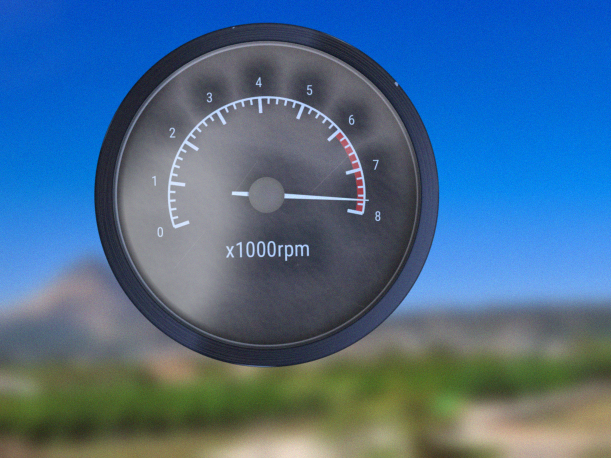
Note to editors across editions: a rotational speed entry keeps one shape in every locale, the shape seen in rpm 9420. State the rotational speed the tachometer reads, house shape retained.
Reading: rpm 7700
